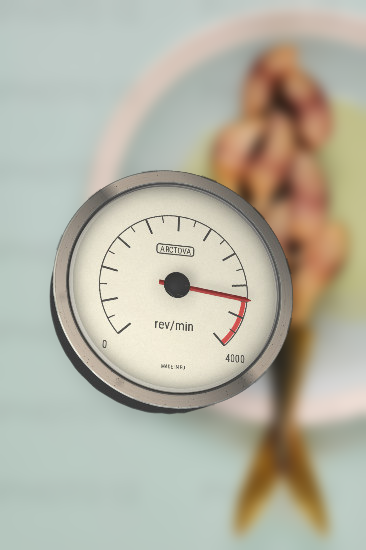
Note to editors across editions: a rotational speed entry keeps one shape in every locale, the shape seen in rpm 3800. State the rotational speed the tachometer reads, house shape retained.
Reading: rpm 3400
